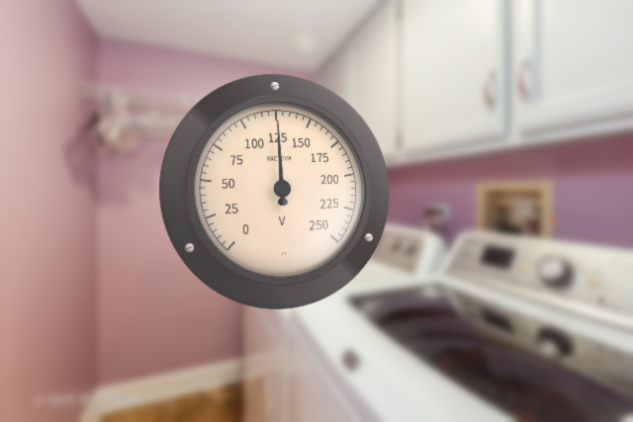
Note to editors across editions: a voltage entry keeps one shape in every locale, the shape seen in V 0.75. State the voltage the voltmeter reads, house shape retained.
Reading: V 125
